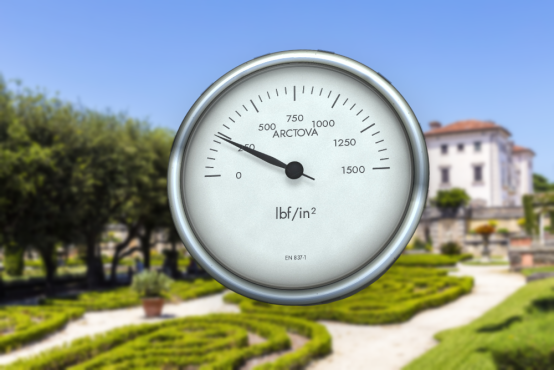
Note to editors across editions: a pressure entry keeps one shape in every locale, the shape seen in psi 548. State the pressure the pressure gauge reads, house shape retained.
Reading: psi 225
